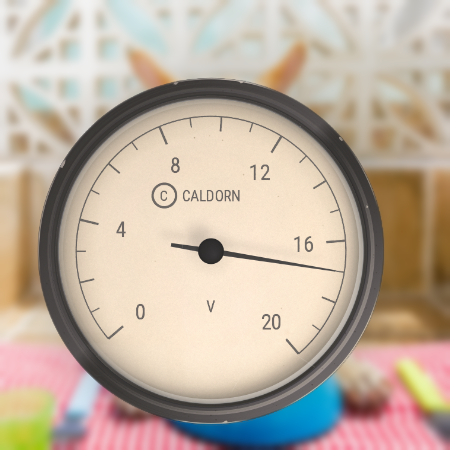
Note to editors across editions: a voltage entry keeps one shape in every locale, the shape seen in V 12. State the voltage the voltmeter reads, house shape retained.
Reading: V 17
